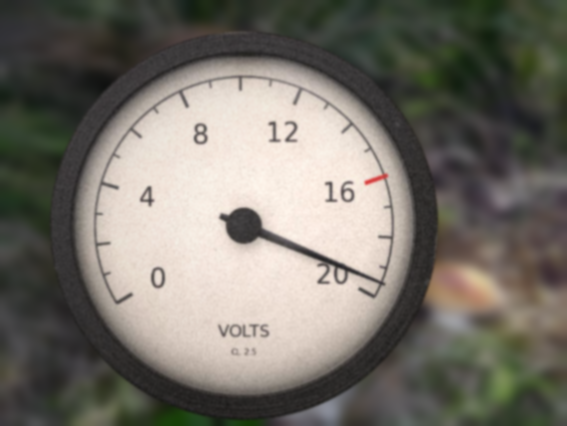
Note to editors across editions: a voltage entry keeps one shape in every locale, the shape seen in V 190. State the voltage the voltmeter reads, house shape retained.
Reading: V 19.5
